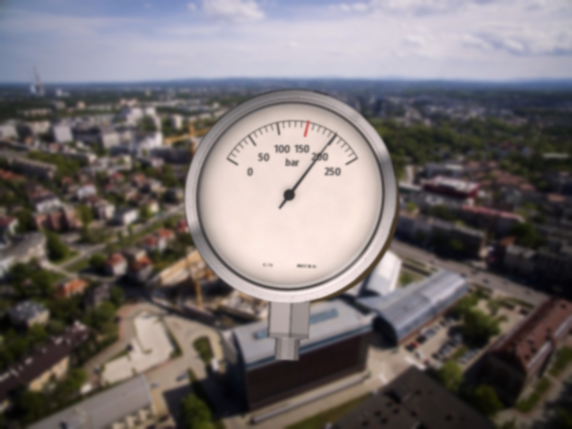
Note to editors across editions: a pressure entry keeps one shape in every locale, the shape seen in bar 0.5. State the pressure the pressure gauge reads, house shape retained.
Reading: bar 200
